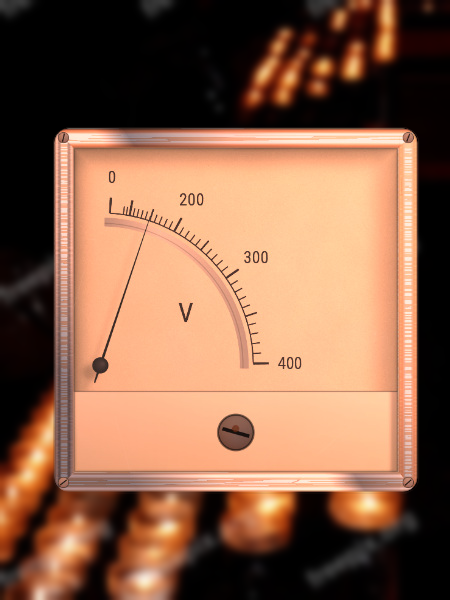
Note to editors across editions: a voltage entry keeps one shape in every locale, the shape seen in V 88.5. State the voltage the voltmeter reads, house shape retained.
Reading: V 150
